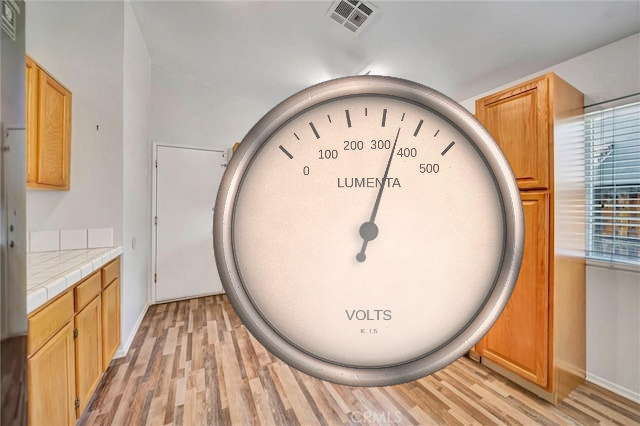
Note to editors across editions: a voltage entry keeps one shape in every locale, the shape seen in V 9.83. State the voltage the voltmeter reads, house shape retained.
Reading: V 350
